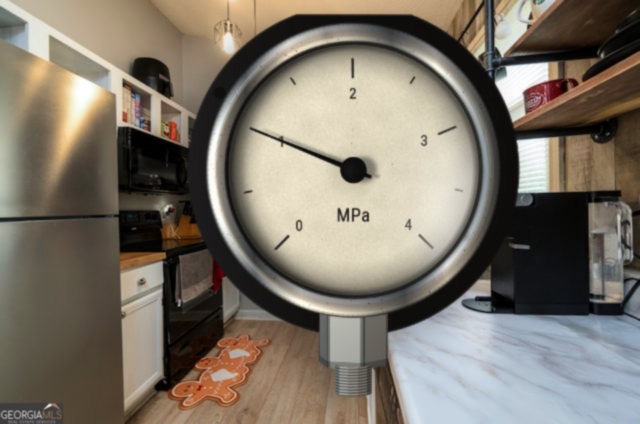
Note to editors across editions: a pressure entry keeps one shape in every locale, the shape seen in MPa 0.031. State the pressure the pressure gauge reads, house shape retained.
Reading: MPa 1
